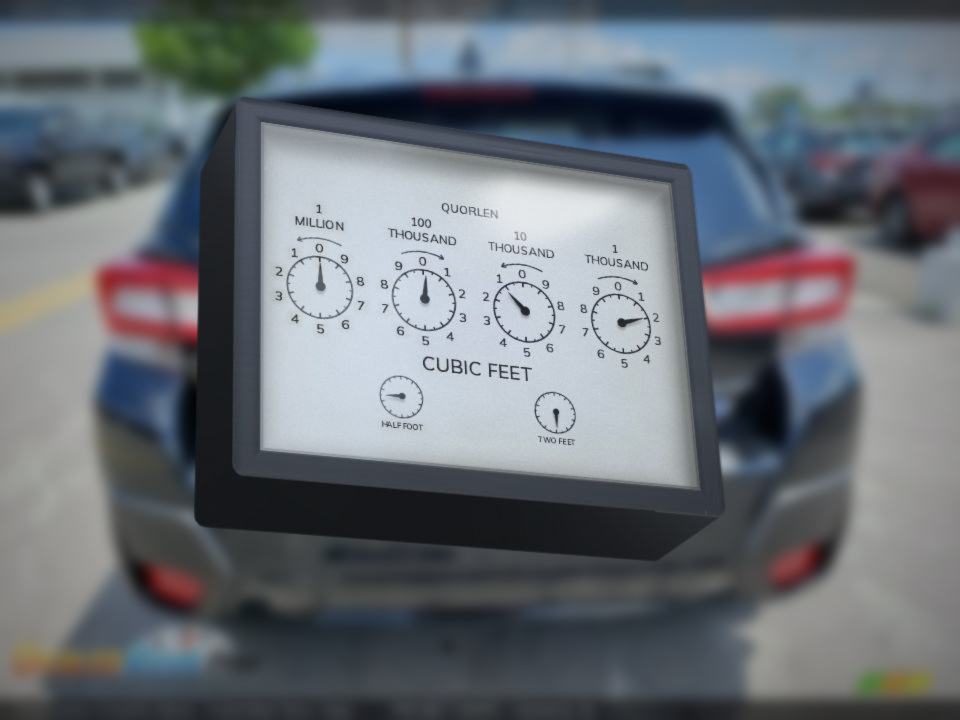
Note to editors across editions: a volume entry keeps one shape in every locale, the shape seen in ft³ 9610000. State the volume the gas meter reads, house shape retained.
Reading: ft³ 1200
